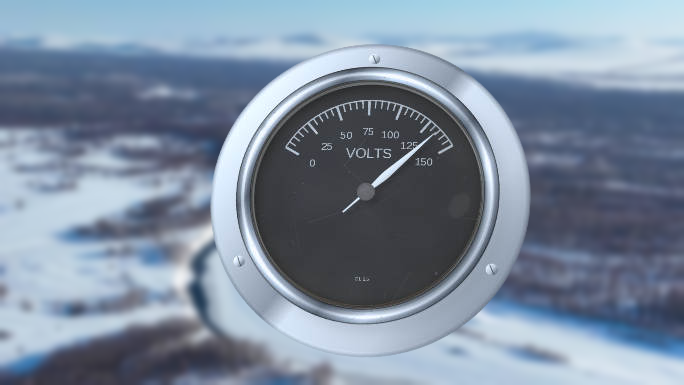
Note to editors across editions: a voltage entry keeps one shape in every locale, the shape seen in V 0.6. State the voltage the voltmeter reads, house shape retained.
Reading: V 135
